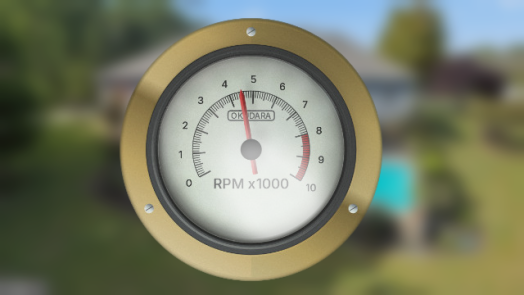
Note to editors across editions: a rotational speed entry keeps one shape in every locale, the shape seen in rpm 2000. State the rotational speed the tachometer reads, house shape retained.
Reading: rpm 4500
